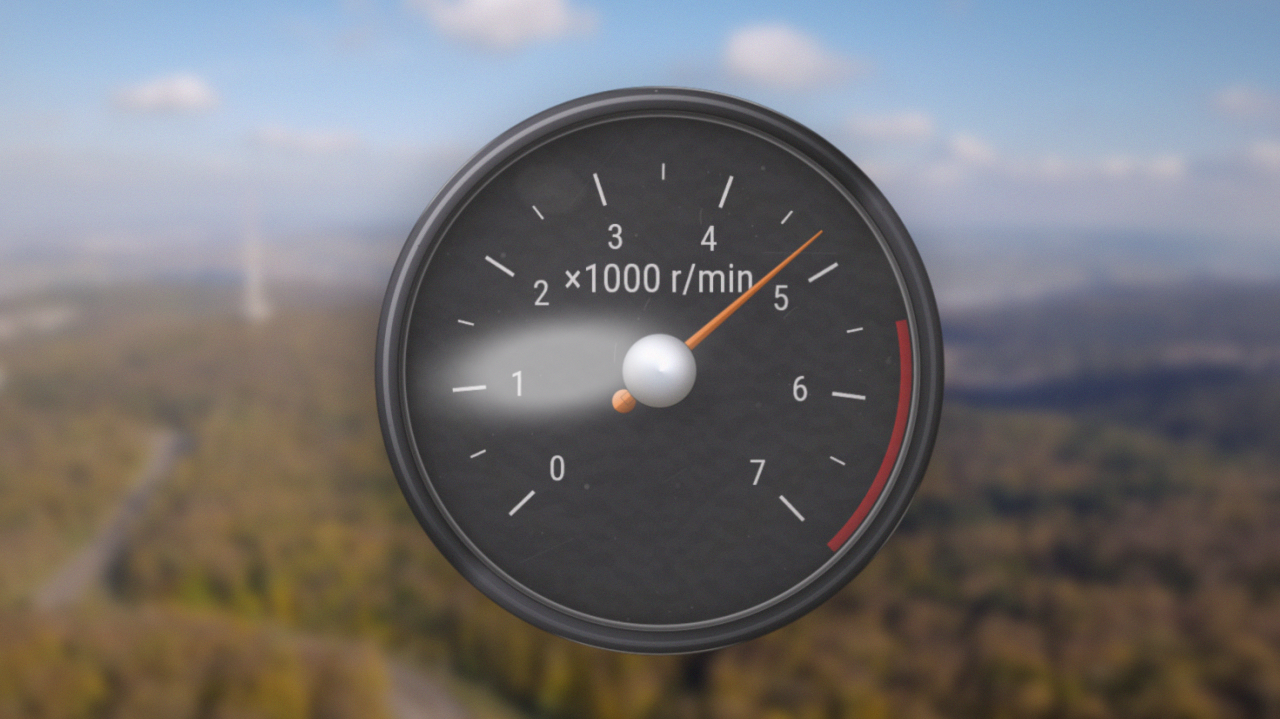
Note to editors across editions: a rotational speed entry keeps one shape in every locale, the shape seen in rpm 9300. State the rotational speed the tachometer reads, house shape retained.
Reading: rpm 4750
